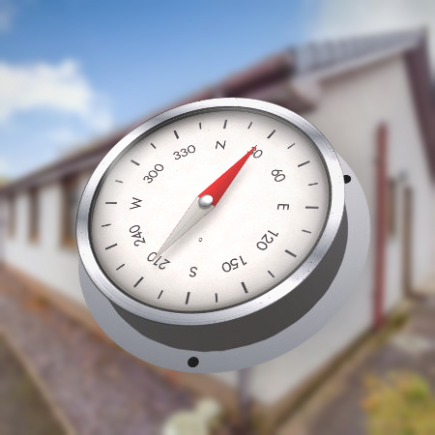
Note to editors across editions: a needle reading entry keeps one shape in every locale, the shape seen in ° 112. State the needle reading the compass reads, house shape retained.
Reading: ° 30
